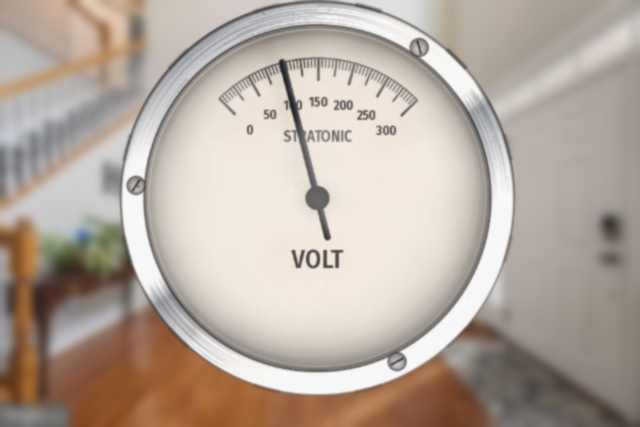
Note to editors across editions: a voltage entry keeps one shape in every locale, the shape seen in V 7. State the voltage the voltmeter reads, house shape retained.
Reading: V 100
